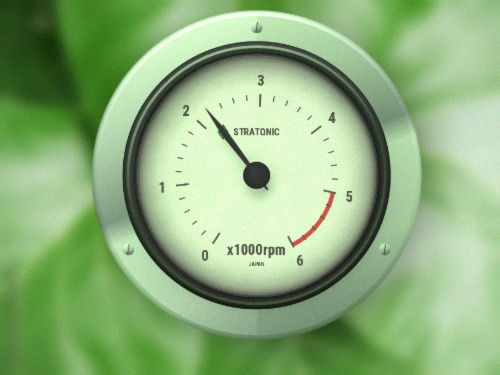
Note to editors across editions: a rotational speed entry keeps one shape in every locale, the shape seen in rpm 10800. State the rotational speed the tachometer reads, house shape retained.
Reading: rpm 2200
